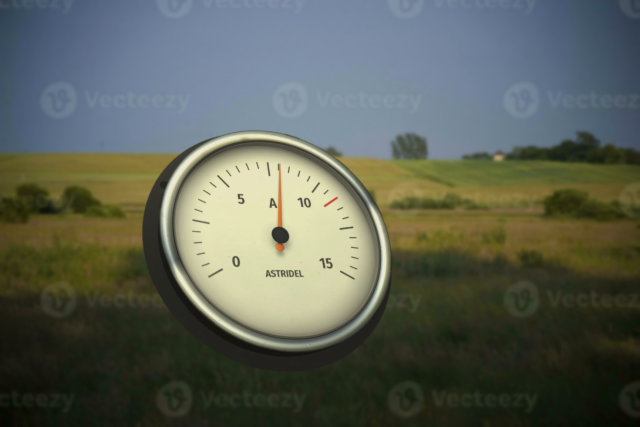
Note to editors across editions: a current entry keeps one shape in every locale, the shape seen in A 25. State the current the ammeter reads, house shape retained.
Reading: A 8
